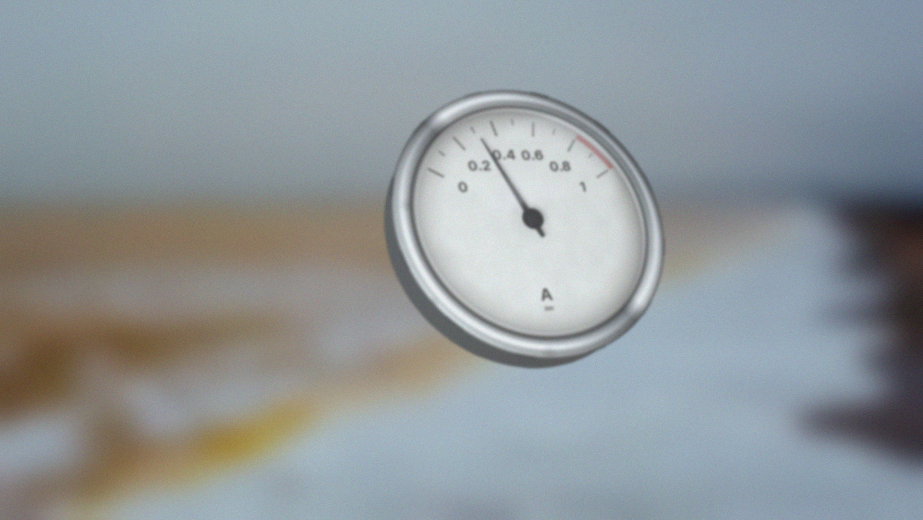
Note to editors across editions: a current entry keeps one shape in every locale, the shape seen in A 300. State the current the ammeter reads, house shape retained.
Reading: A 0.3
